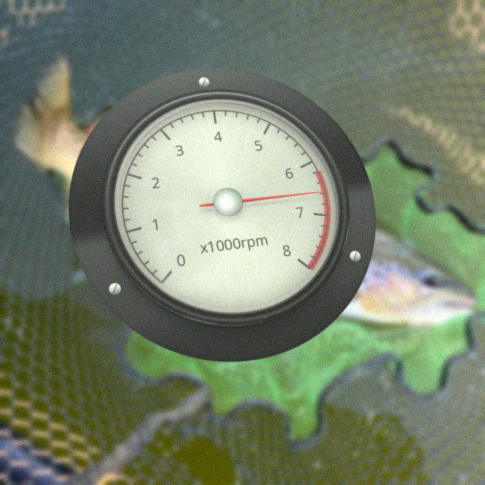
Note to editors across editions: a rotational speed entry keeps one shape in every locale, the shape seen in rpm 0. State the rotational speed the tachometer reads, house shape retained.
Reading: rpm 6600
